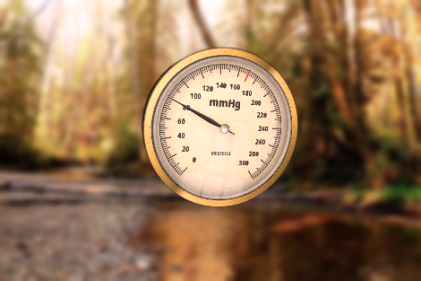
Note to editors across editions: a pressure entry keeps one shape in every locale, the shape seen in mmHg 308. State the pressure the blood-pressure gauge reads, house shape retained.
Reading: mmHg 80
